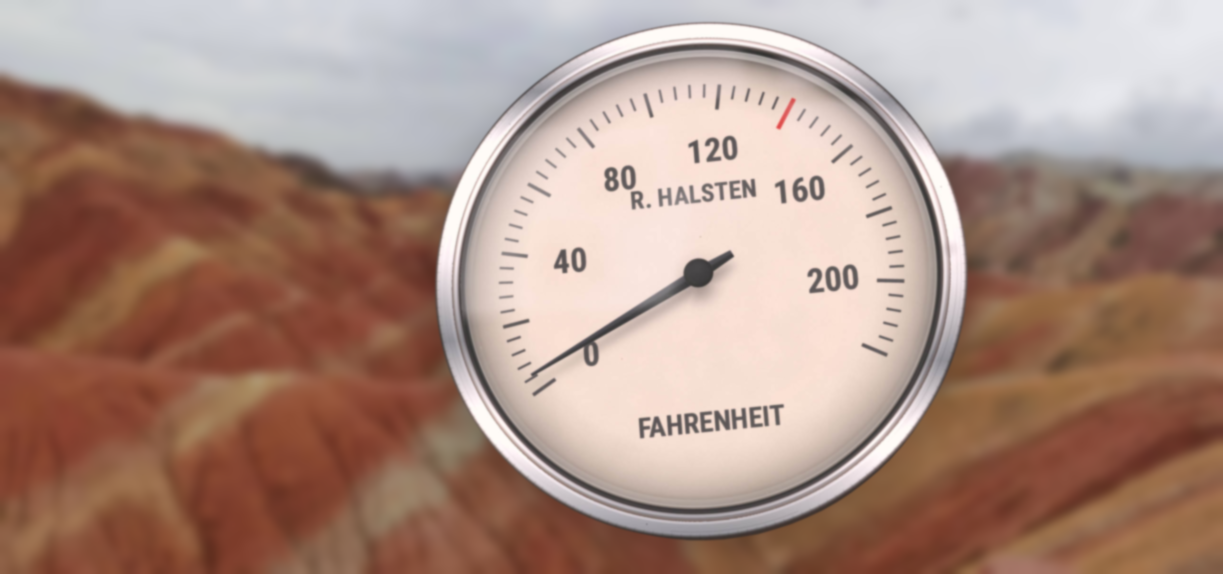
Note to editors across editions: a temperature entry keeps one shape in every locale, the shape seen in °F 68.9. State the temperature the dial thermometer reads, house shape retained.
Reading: °F 4
